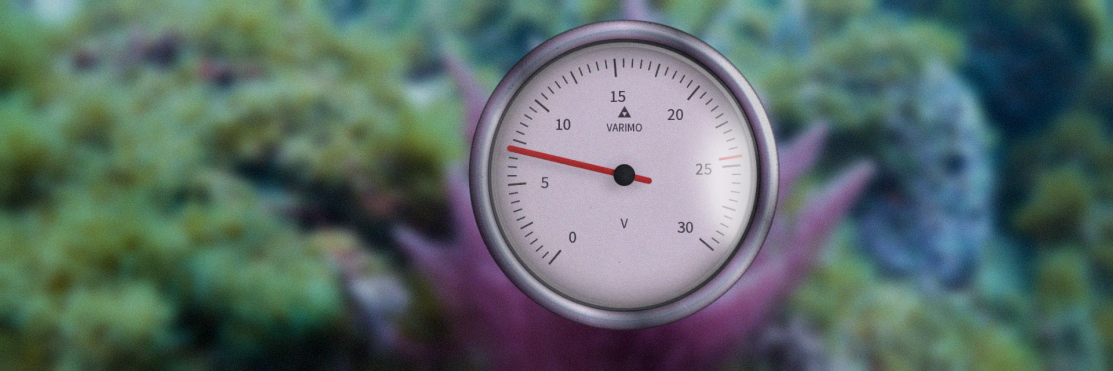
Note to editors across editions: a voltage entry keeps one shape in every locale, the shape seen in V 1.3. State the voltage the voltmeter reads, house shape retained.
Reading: V 7
